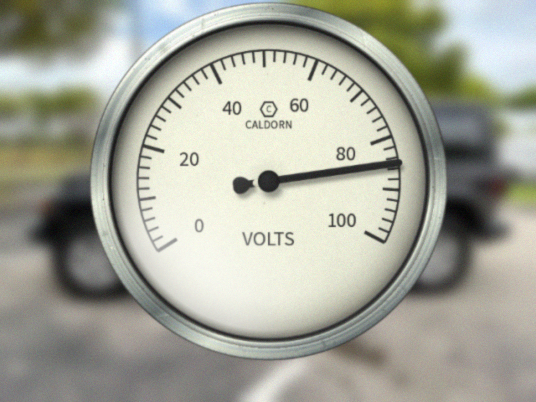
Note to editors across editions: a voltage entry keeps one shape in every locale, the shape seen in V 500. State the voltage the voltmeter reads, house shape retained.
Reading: V 85
